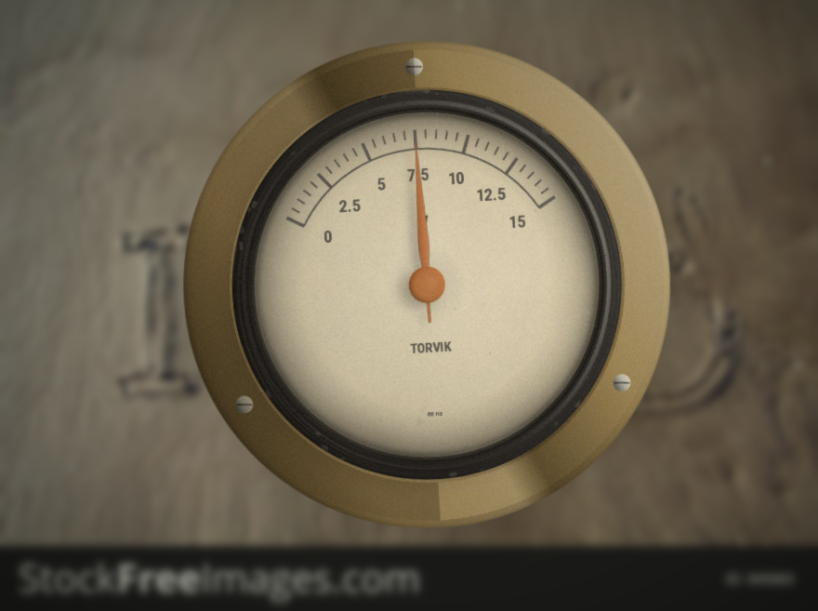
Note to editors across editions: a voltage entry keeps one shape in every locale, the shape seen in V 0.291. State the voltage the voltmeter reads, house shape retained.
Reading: V 7.5
